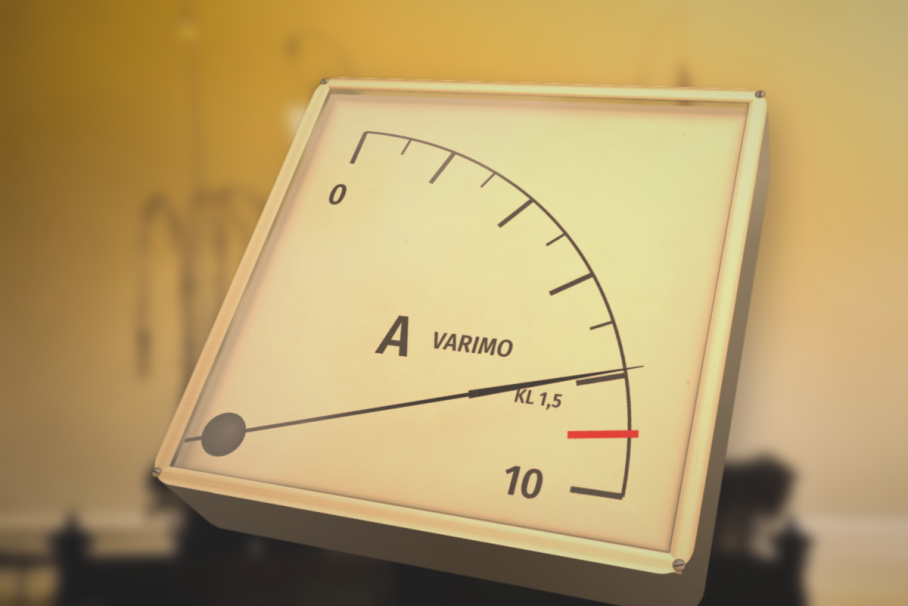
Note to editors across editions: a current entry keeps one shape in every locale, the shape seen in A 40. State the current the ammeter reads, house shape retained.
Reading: A 8
